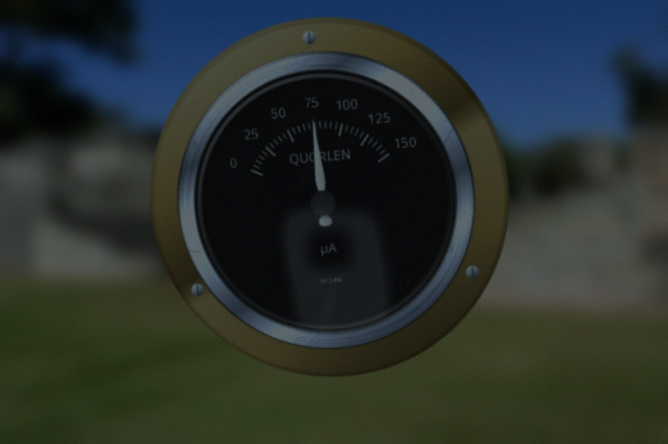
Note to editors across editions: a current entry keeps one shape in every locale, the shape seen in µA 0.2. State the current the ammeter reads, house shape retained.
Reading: µA 75
